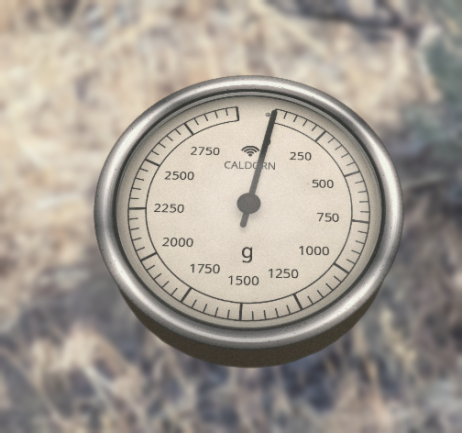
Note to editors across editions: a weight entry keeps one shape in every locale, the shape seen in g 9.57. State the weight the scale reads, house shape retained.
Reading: g 0
